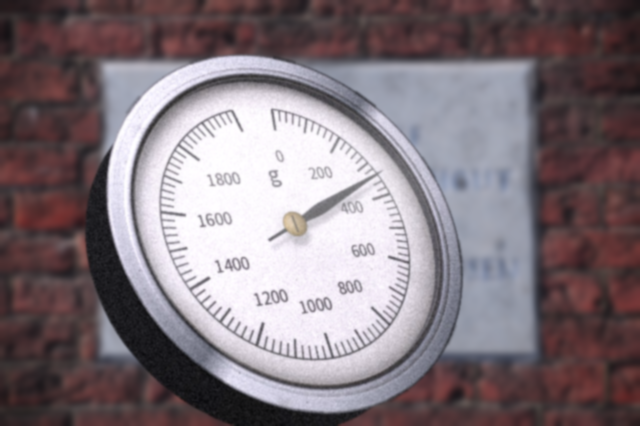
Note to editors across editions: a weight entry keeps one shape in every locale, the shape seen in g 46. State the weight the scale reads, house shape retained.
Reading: g 340
